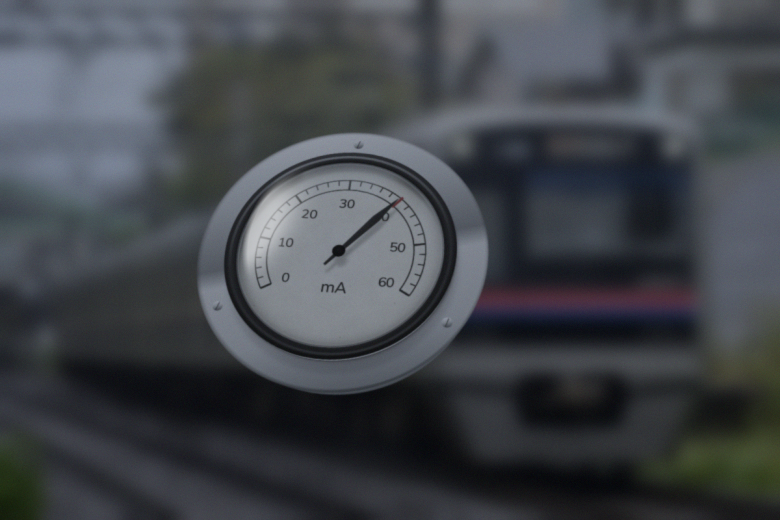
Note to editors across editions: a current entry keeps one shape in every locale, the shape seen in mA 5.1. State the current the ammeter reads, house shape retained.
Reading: mA 40
